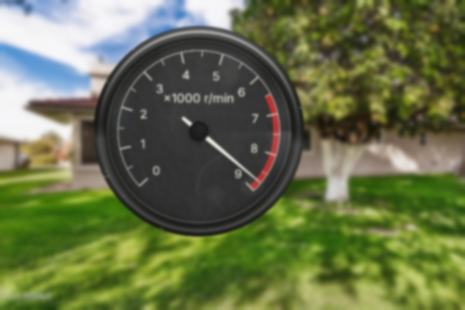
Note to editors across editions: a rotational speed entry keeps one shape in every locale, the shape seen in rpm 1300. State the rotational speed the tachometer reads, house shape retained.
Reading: rpm 8750
